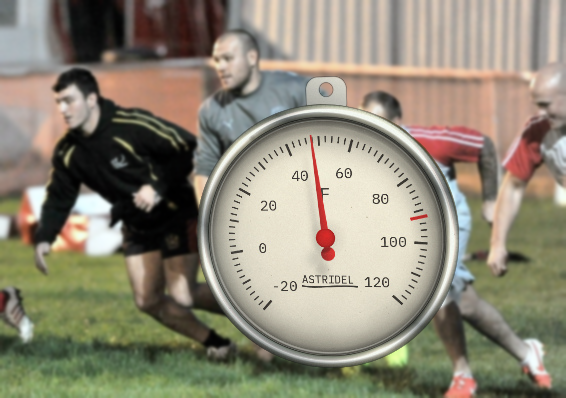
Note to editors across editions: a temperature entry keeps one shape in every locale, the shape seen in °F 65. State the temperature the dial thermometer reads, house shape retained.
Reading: °F 48
